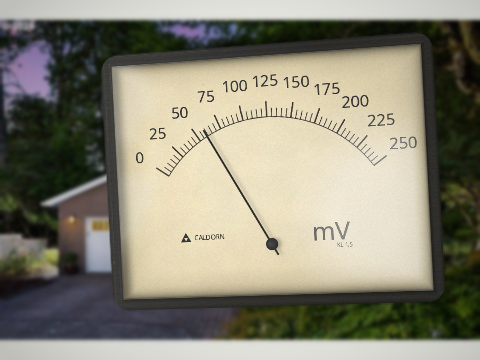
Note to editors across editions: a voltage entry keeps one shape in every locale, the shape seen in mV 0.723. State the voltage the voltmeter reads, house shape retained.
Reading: mV 60
